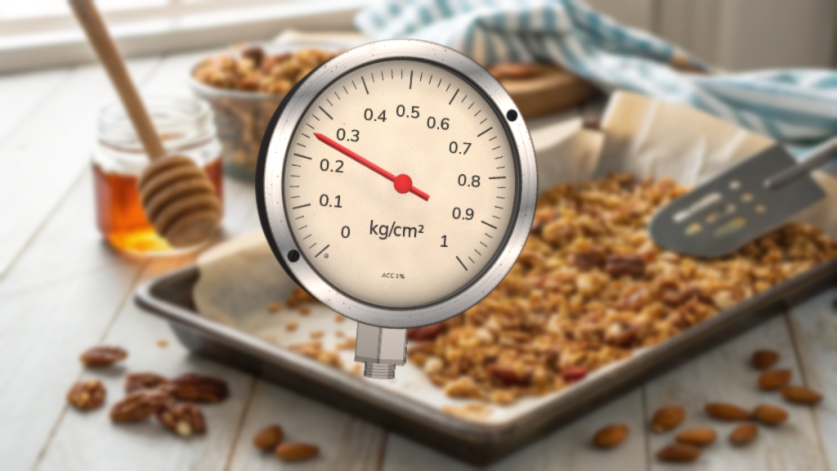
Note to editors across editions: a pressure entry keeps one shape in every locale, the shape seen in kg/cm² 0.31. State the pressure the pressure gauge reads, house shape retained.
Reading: kg/cm² 0.25
